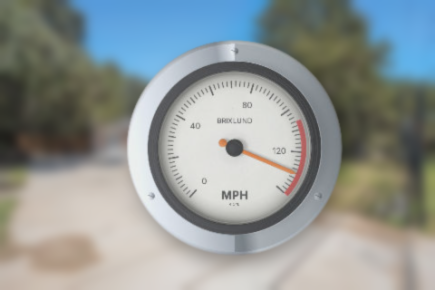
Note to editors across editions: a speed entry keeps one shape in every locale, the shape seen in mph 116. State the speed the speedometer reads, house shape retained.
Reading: mph 130
